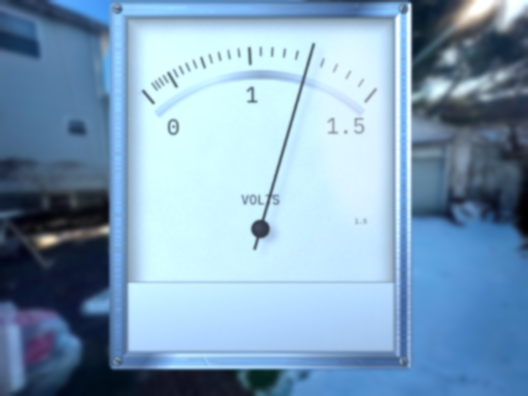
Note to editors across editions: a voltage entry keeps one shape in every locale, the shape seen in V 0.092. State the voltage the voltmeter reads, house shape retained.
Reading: V 1.25
